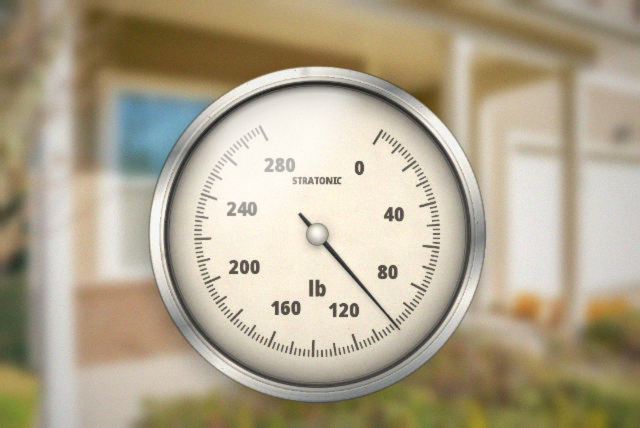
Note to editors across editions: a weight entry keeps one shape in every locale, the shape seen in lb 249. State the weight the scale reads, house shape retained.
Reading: lb 100
